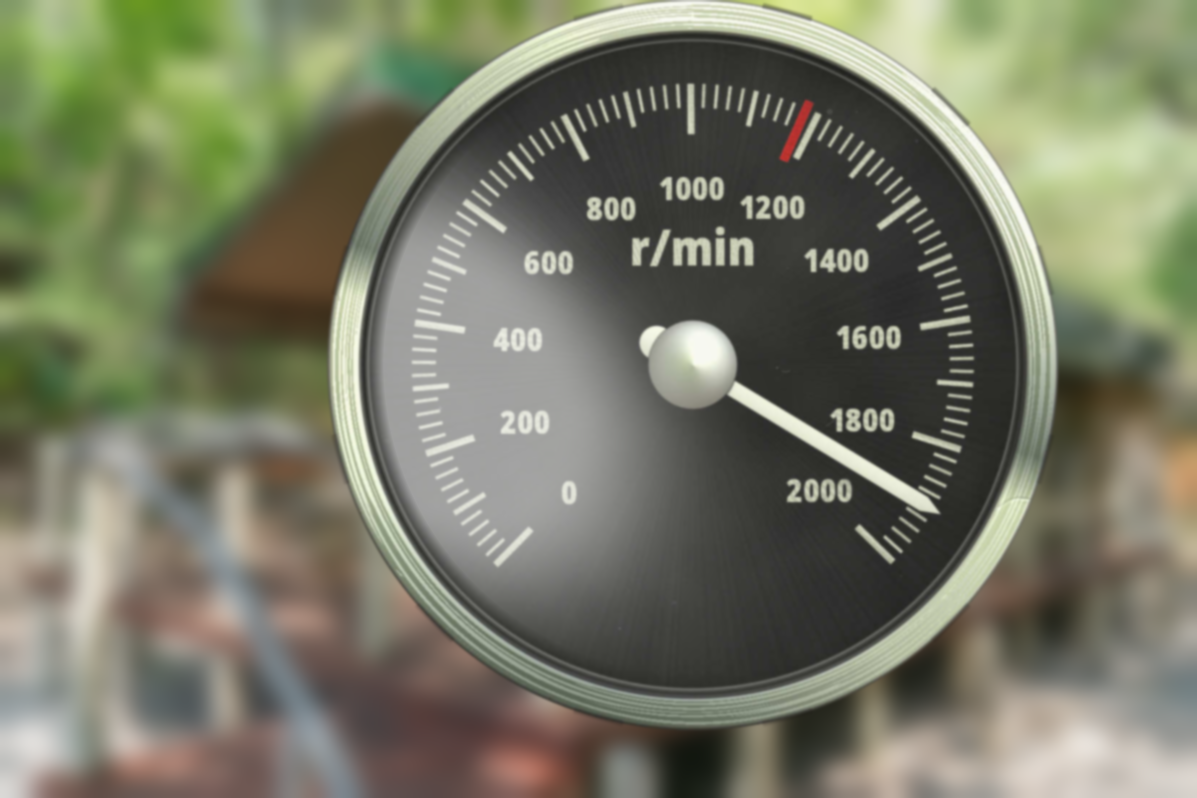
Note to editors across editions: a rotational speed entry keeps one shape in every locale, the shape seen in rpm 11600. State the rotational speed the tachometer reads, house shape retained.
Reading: rpm 1900
